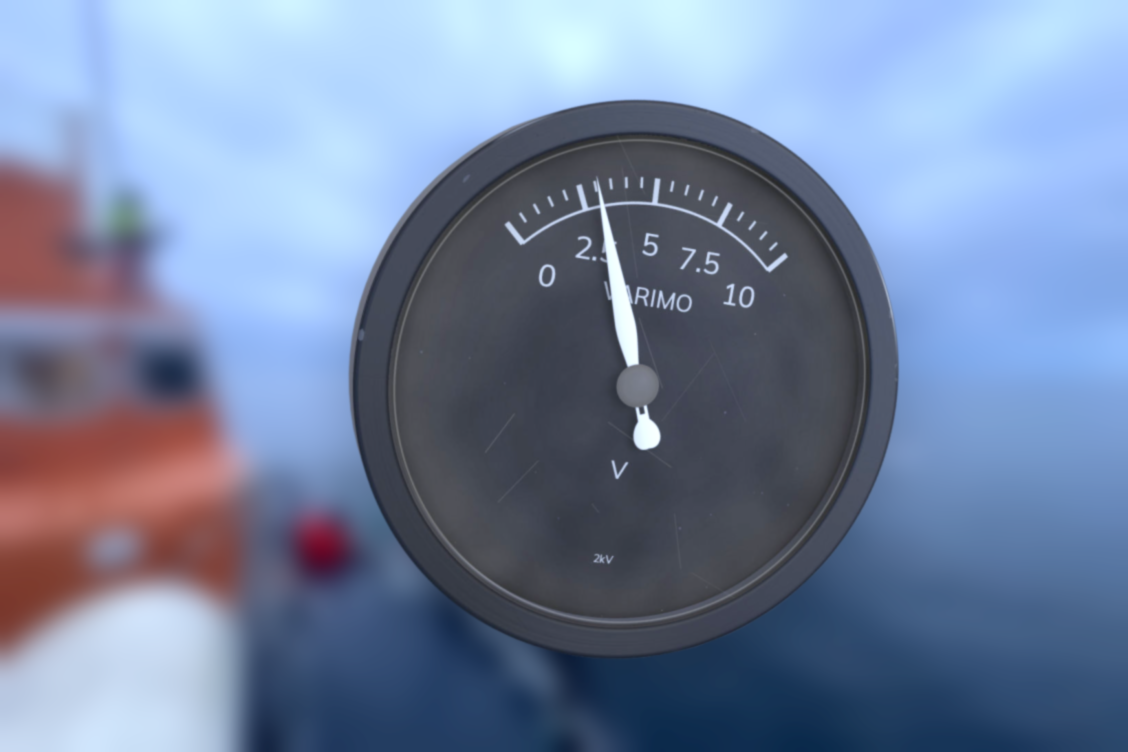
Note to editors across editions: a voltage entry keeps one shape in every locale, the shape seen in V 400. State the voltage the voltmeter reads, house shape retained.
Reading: V 3
